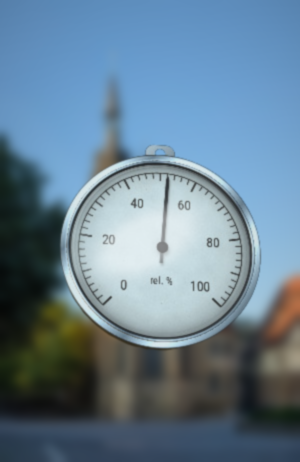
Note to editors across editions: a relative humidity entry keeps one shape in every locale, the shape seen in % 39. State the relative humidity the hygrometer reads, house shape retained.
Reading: % 52
